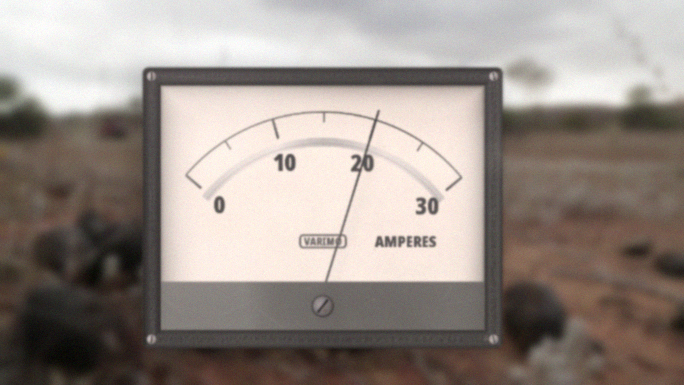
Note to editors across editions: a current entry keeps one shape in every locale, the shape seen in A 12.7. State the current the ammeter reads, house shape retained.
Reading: A 20
